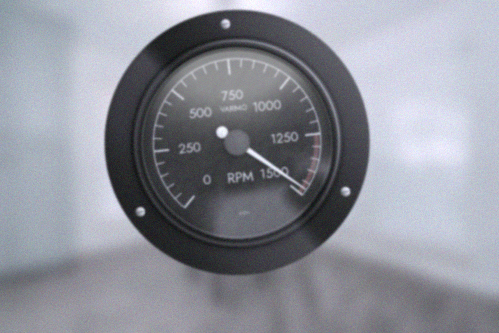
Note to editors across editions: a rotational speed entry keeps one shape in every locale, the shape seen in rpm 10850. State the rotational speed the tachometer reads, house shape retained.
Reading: rpm 1475
